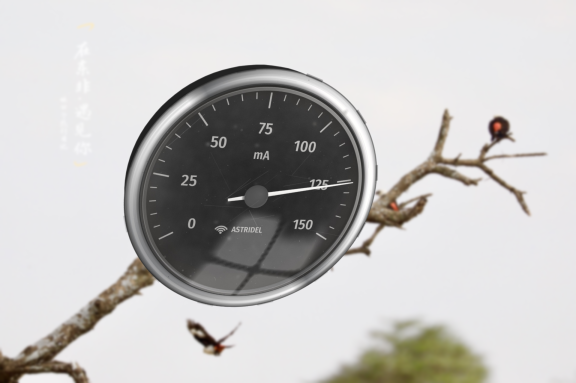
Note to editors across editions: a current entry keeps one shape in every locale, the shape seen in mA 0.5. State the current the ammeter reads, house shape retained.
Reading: mA 125
